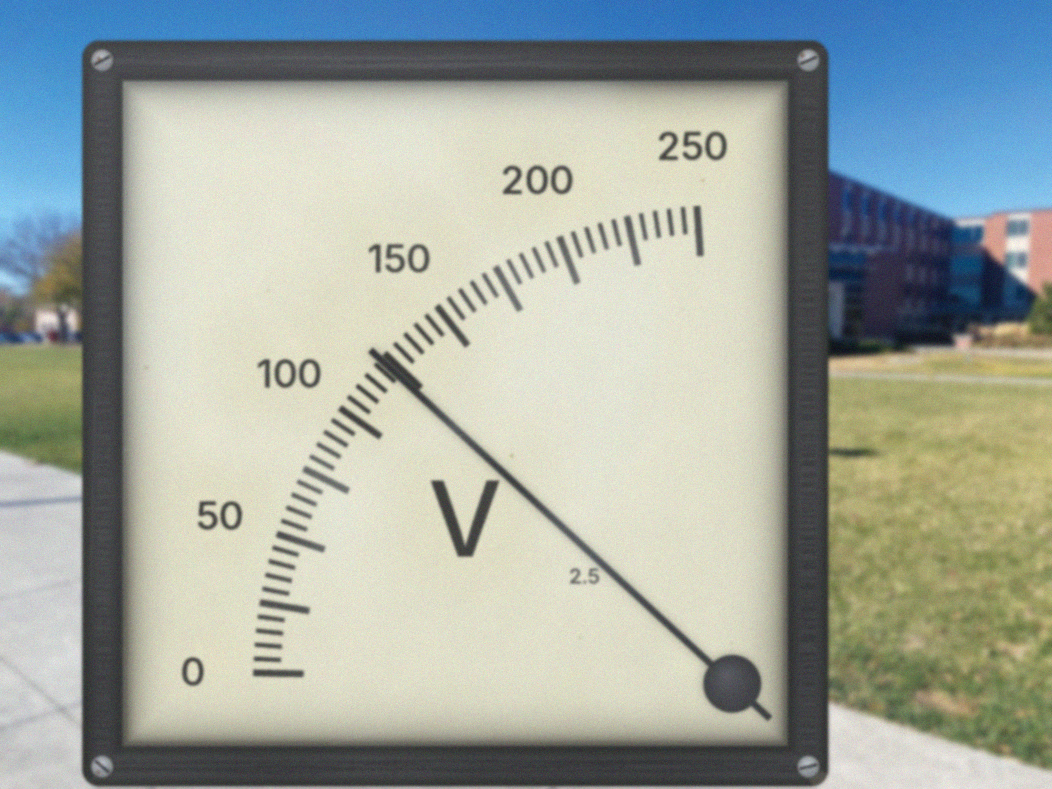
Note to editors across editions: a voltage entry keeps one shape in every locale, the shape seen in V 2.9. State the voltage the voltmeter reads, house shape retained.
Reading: V 122.5
